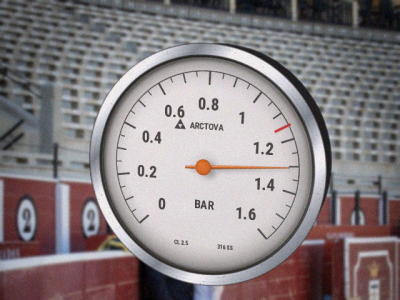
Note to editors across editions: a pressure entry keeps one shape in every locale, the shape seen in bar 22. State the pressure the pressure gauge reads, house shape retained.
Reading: bar 1.3
